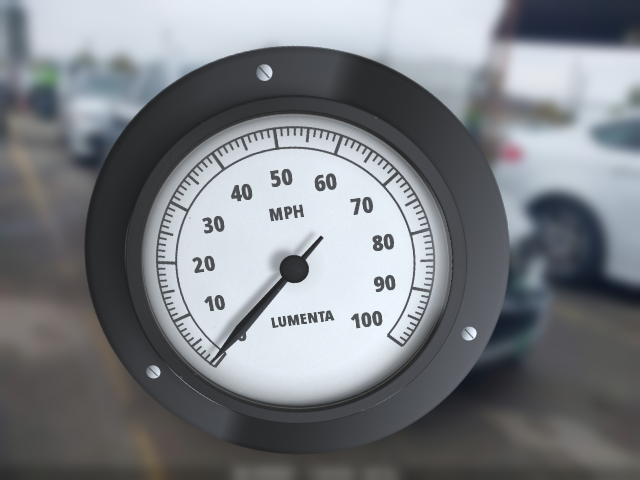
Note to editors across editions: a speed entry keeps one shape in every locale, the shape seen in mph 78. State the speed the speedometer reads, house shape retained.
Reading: mph 1
